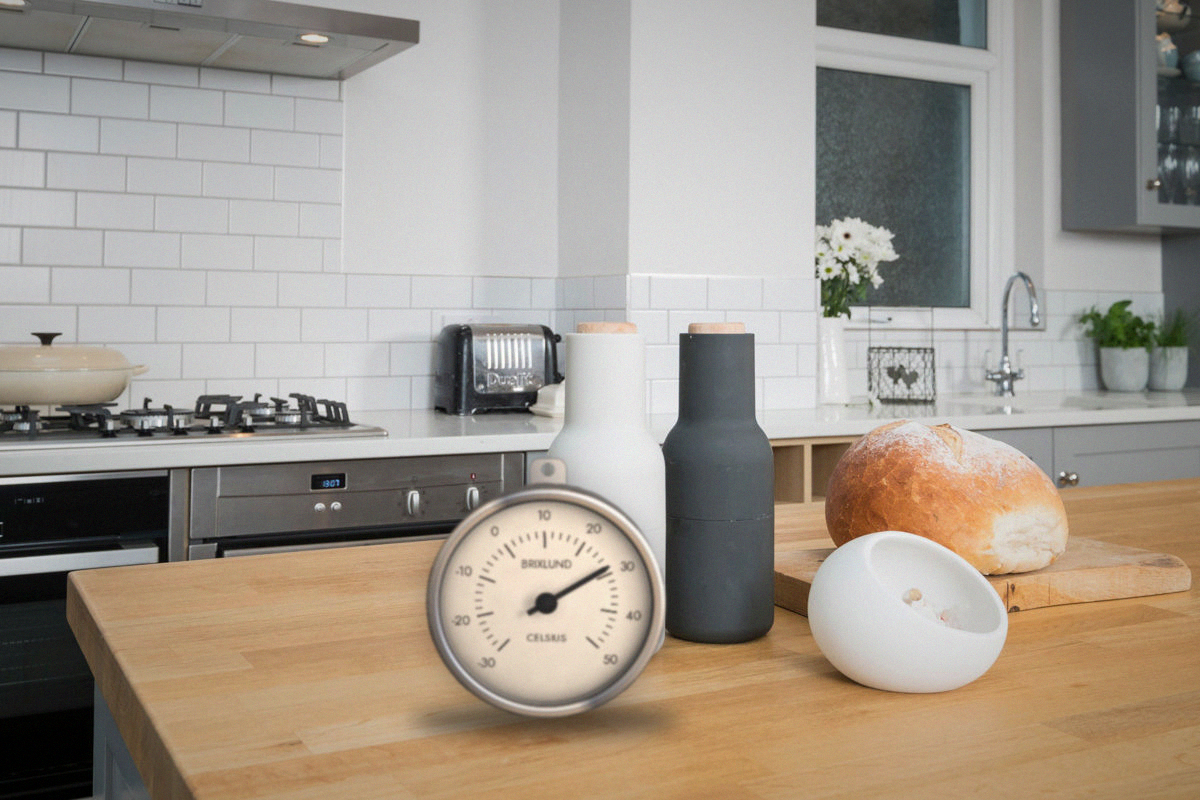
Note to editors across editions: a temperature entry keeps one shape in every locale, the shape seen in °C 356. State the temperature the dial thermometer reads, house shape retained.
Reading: °C 28
